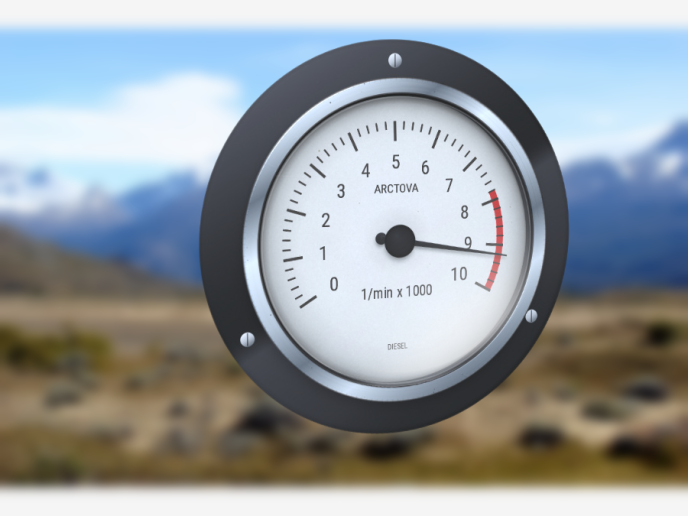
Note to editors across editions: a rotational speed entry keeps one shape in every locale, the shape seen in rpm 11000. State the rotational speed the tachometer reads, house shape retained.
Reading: rpm 9200
